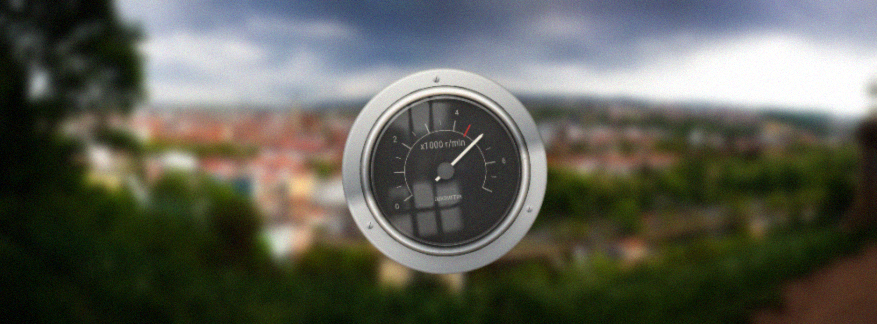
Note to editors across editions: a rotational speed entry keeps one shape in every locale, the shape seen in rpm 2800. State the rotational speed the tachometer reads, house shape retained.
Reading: rpm 5000
